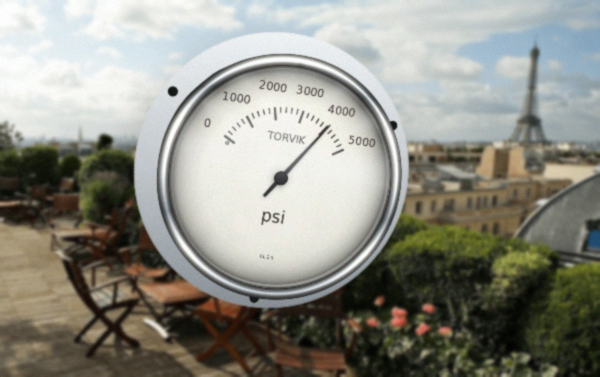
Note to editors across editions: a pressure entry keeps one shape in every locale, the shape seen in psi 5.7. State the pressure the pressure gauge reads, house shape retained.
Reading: psi 4000
